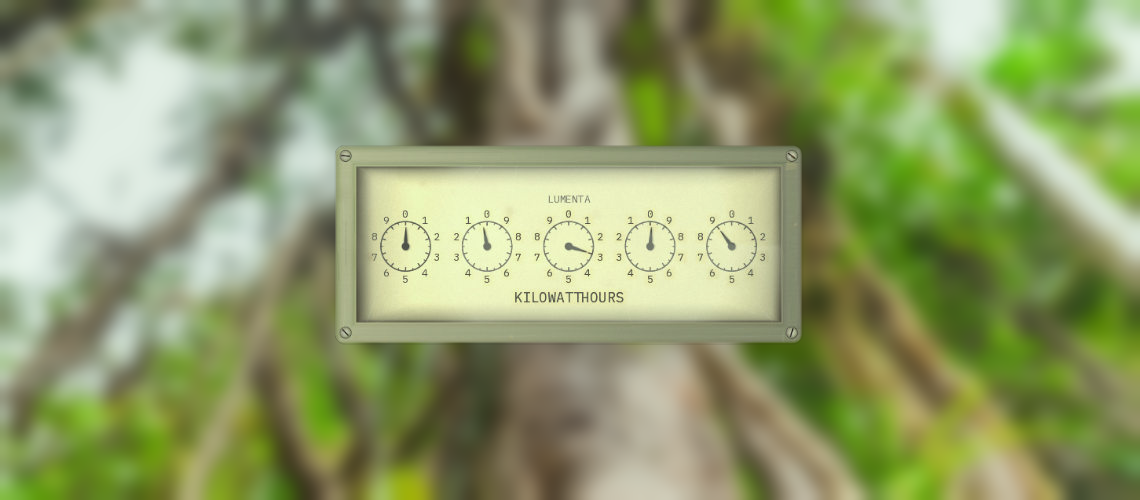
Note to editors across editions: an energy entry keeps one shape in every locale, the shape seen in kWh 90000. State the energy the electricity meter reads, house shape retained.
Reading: kWh 299
